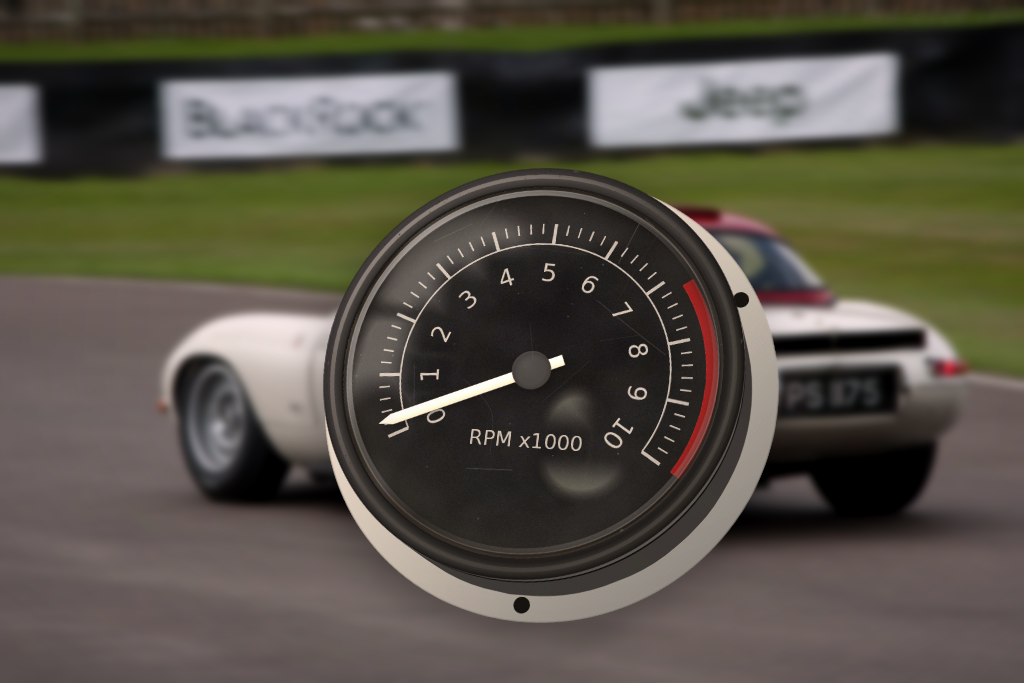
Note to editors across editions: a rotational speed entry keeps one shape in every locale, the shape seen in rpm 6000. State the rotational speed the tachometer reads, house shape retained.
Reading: rpm 200
